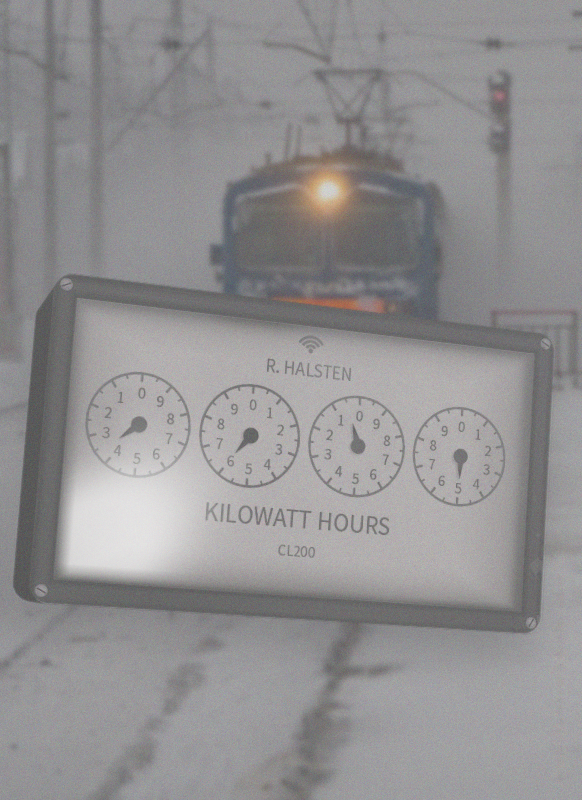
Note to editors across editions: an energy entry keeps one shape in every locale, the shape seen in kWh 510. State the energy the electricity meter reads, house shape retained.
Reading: kWh 3605
